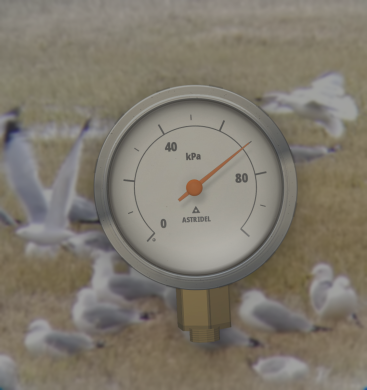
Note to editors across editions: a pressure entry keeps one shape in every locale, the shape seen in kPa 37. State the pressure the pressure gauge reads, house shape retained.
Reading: kPa 70
